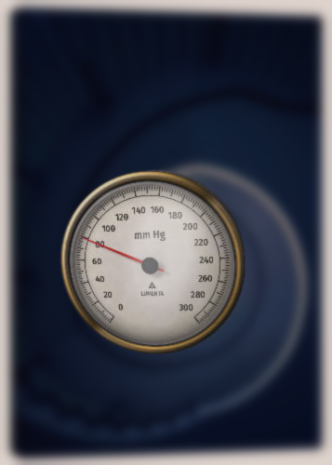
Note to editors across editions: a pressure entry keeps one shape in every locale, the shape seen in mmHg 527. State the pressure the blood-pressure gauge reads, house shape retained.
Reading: mmHg 80
